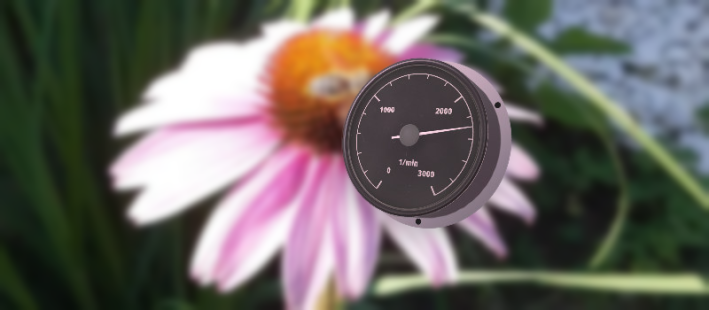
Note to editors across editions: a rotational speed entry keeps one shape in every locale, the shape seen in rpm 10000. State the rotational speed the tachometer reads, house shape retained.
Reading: rpm 2300
